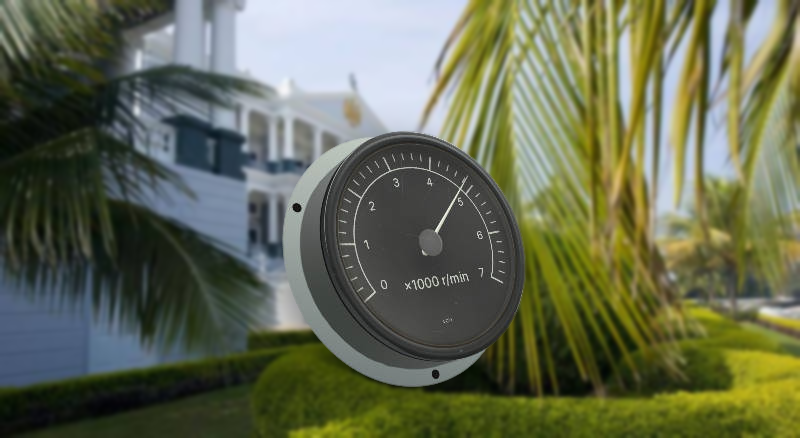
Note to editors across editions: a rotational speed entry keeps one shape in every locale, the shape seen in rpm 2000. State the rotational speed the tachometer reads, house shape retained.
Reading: rpm 4800
